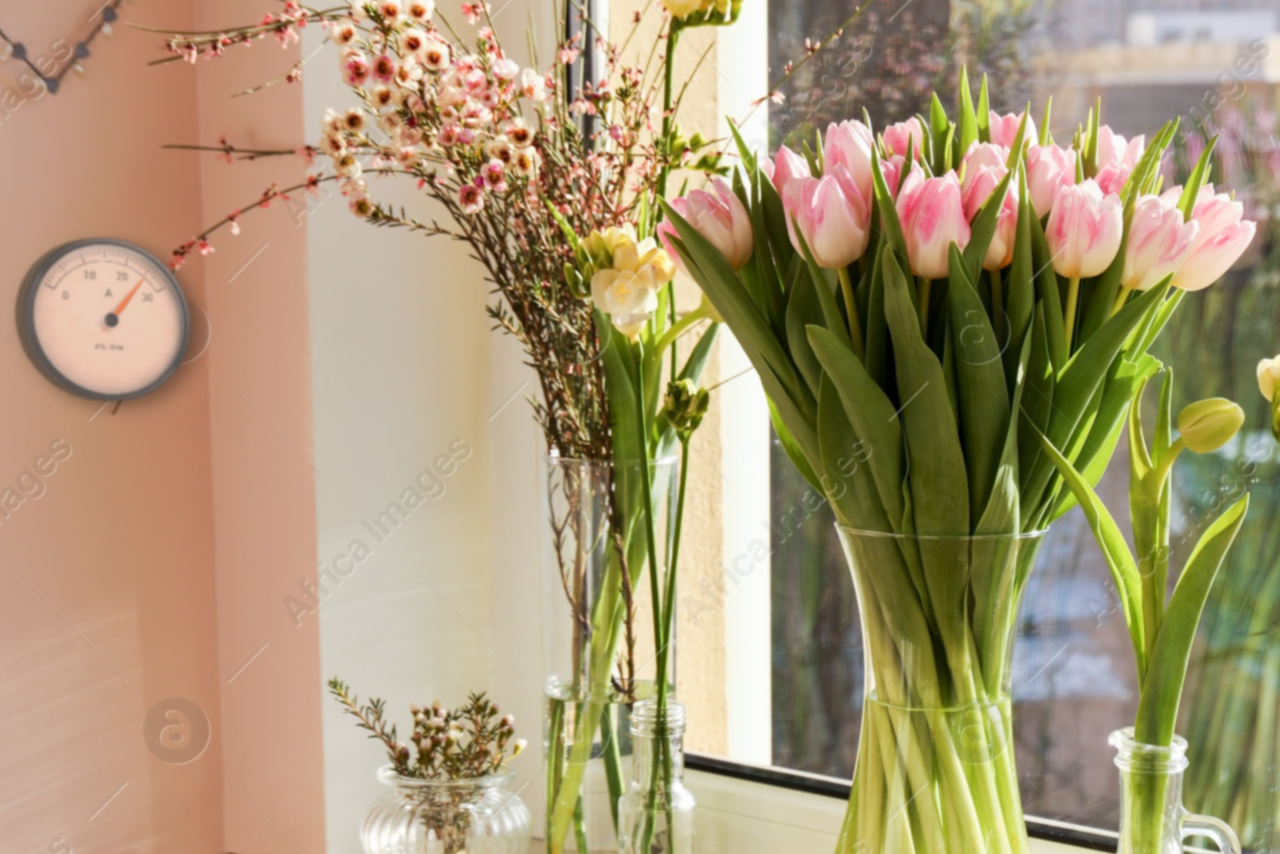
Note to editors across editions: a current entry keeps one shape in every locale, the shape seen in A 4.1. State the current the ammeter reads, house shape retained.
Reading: A 25
